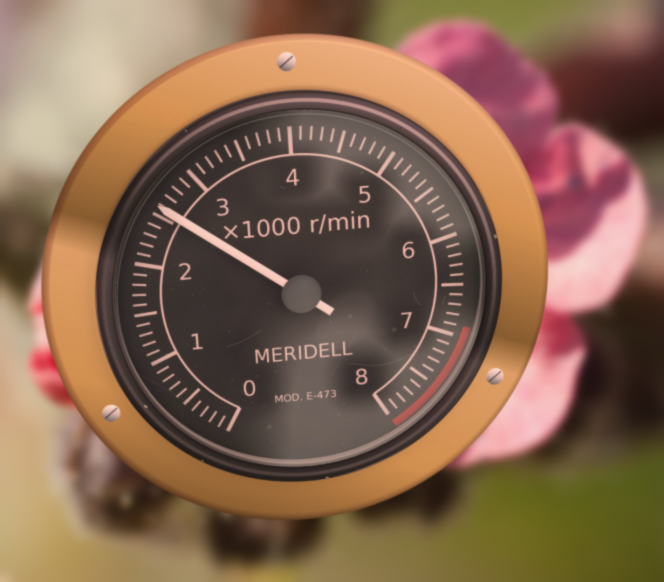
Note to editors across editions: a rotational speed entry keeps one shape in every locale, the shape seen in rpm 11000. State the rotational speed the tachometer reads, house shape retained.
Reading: rpm 2600
